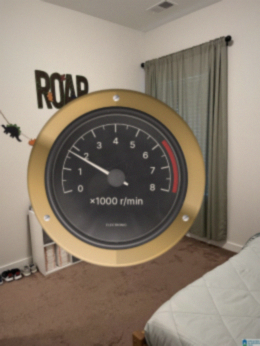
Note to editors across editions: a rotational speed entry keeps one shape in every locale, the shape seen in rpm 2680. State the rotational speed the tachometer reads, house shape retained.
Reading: rpm 1750
